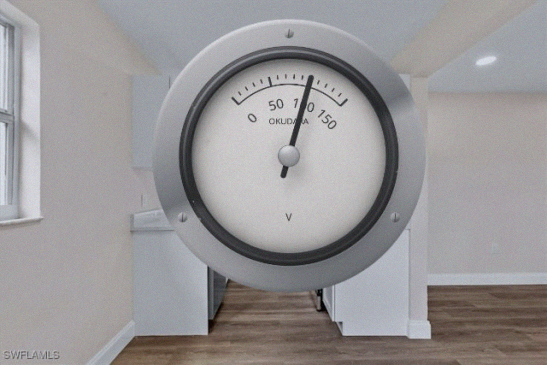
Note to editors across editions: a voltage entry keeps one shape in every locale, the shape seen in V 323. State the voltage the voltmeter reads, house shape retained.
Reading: V 100
